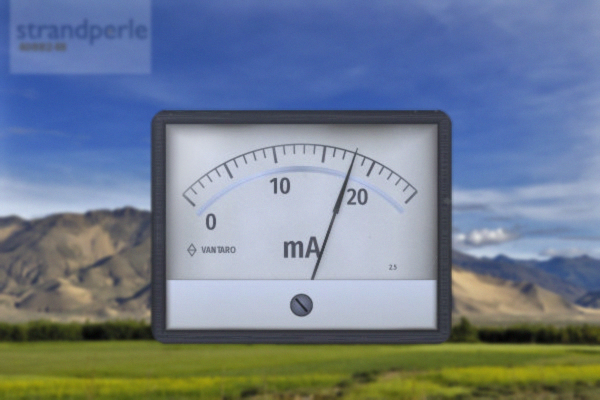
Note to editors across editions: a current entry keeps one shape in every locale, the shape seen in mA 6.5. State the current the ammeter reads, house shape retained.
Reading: mA 18
